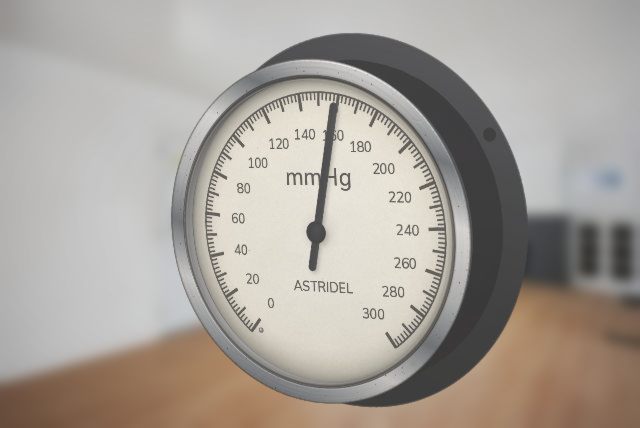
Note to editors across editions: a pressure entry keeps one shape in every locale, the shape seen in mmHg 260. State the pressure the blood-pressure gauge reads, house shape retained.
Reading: mmHg 160
